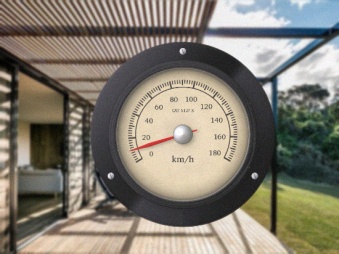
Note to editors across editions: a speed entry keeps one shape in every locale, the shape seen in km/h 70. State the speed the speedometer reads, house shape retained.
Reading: km/h 10
